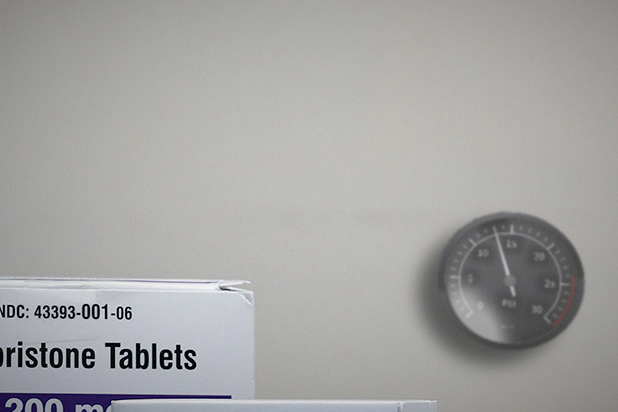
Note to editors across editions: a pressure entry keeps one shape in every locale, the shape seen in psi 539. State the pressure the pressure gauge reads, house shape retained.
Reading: psi 13
